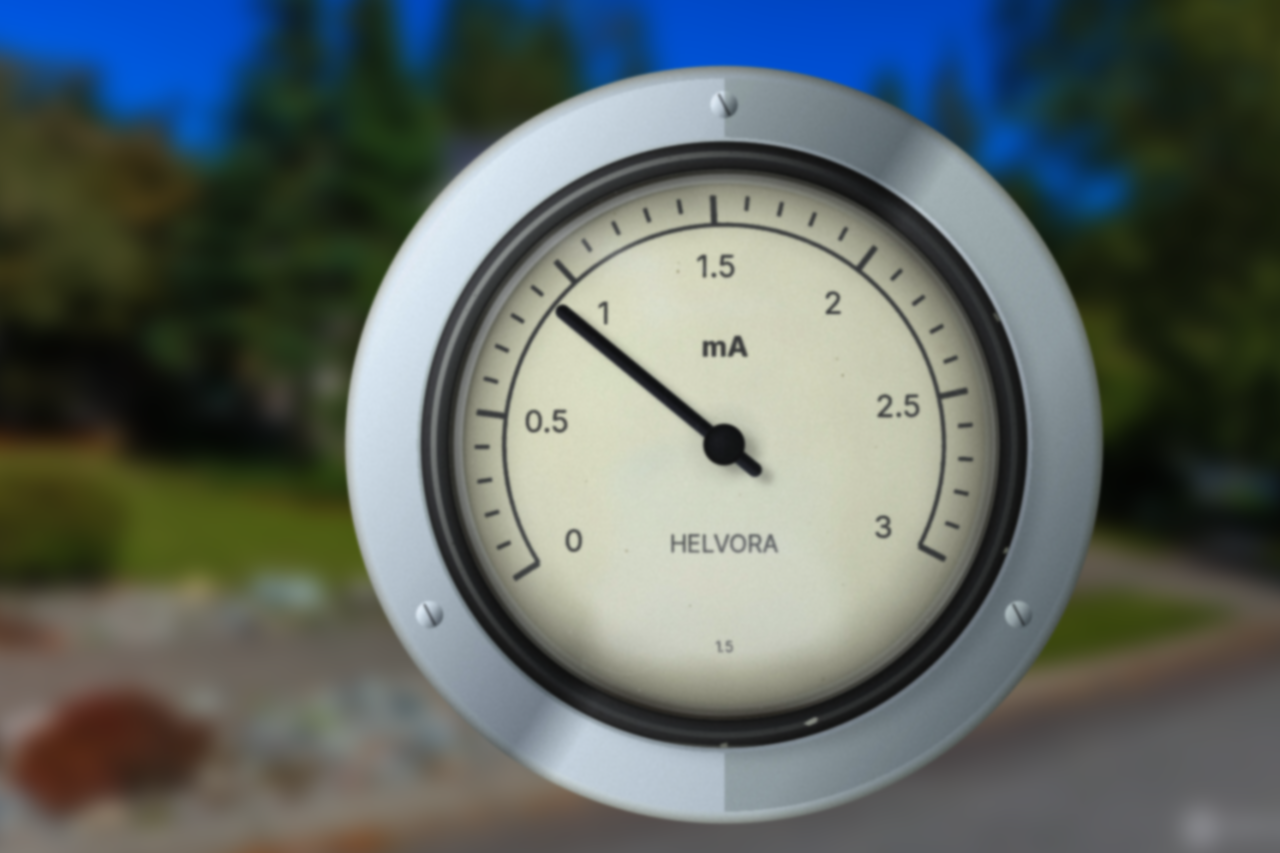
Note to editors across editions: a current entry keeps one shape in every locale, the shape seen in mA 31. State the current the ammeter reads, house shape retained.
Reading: mA 0.9
